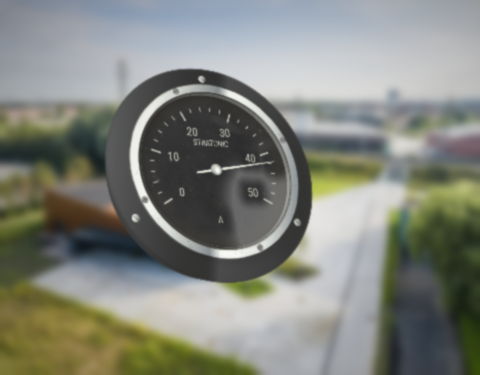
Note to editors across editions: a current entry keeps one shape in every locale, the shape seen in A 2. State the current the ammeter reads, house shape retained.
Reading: A 42
